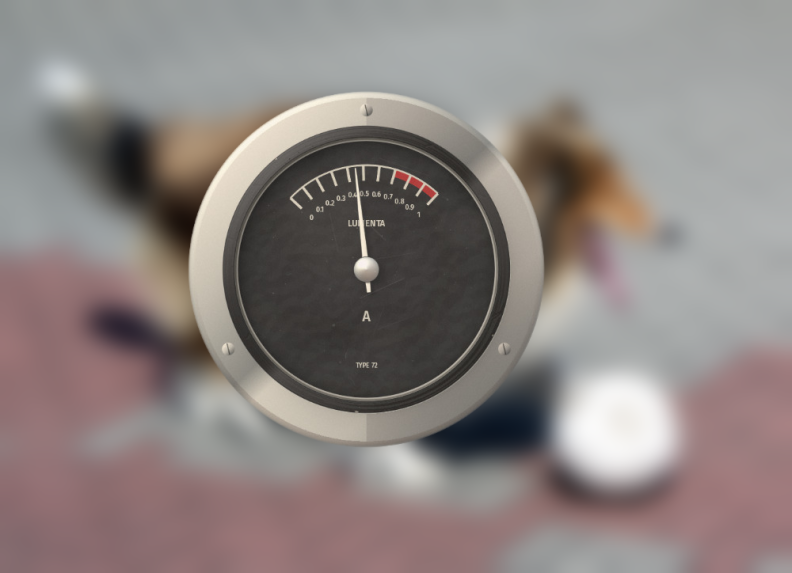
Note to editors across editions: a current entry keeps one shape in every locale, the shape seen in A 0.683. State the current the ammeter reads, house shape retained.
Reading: A 0.45
